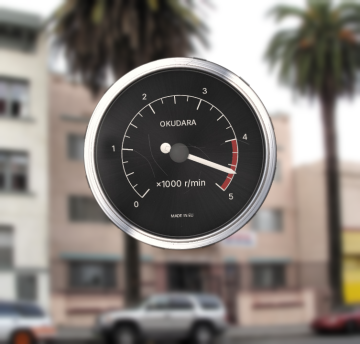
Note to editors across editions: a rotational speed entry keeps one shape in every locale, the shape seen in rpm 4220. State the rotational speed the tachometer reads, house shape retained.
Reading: rpm 4625
